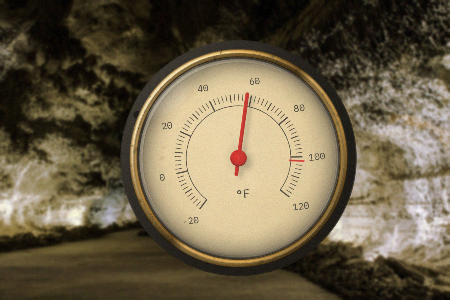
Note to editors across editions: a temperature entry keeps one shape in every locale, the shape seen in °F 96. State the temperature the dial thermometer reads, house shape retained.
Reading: °F 58
